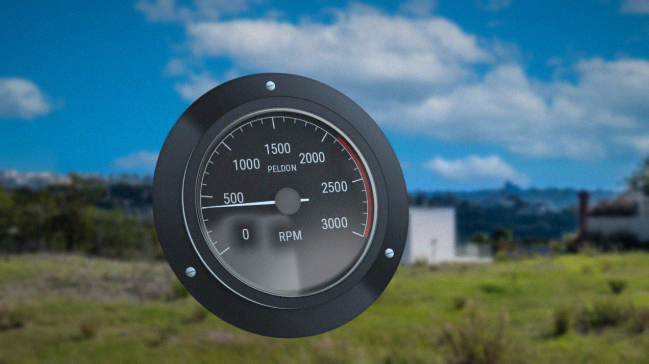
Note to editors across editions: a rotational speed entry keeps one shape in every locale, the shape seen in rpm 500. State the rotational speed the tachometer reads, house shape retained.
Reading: rpm 400
